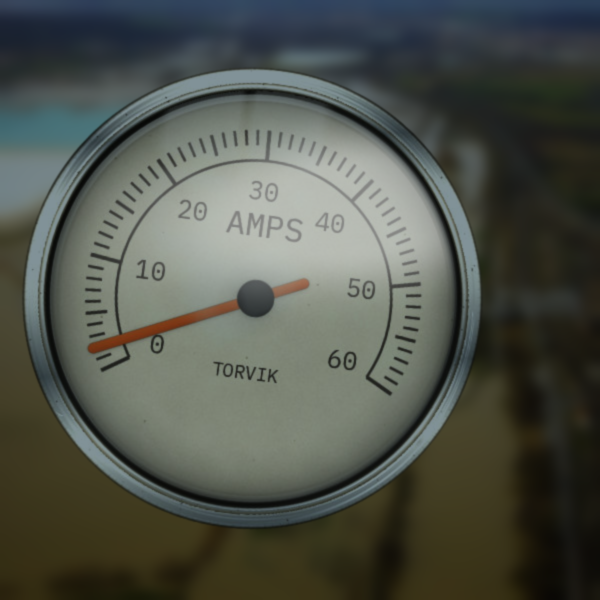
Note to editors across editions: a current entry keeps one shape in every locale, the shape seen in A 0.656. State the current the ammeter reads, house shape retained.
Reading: A 2
